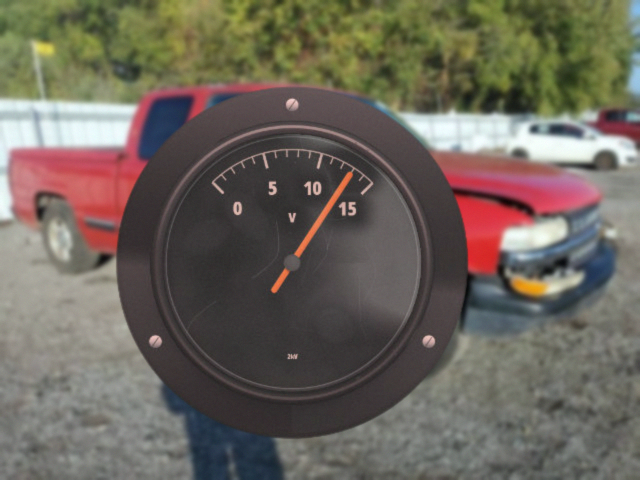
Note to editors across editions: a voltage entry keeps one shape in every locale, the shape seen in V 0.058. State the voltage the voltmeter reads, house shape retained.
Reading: V 13
